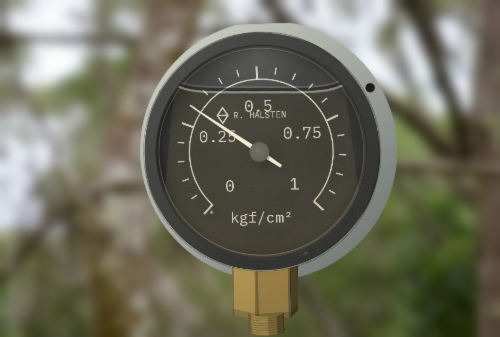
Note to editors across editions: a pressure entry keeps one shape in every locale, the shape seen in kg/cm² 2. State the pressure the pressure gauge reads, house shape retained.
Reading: kg/cm² 0.3
